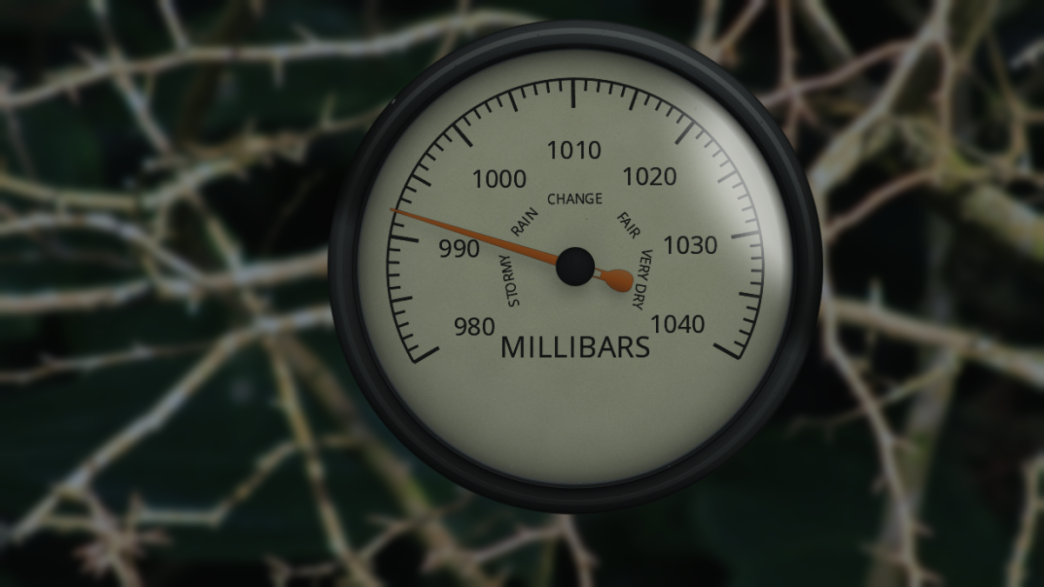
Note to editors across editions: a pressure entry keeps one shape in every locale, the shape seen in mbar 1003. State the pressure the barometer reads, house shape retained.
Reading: mbar 992
